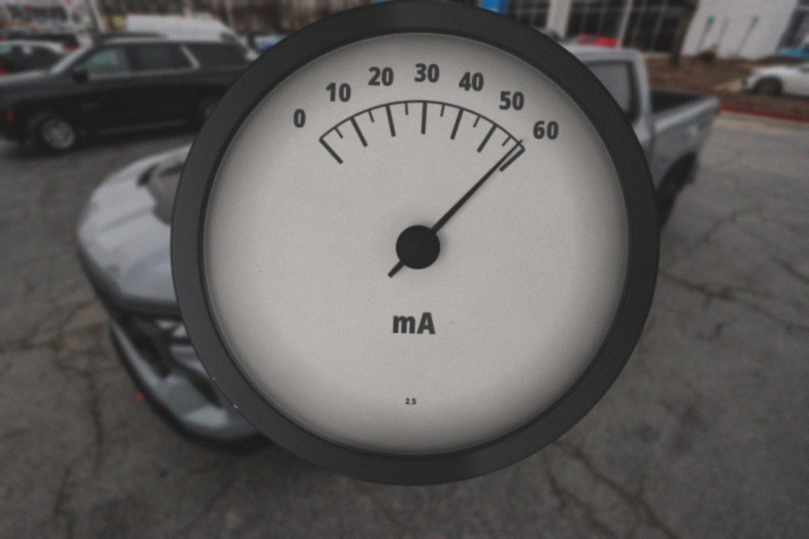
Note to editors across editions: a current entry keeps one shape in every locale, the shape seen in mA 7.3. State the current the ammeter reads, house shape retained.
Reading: mA 57.5
